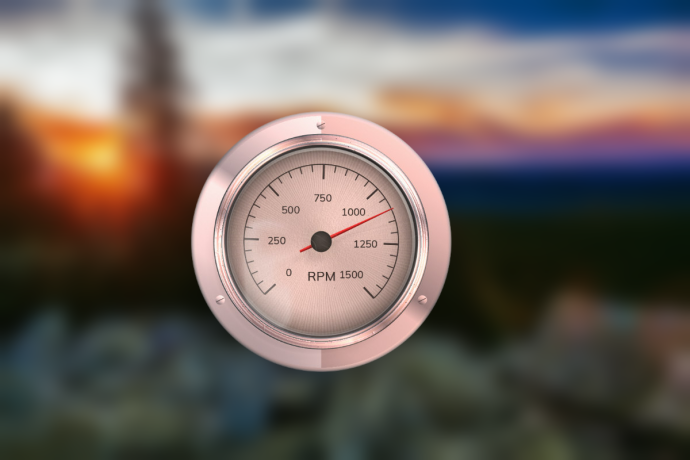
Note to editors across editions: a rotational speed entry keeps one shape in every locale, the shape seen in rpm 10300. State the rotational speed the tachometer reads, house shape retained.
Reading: rpm 1100
